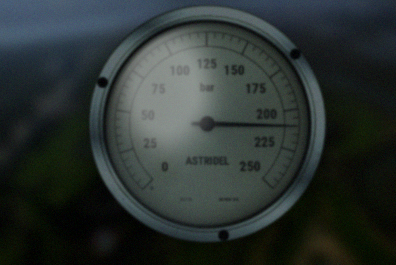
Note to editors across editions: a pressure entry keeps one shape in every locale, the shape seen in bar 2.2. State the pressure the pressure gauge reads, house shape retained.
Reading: bar 210
